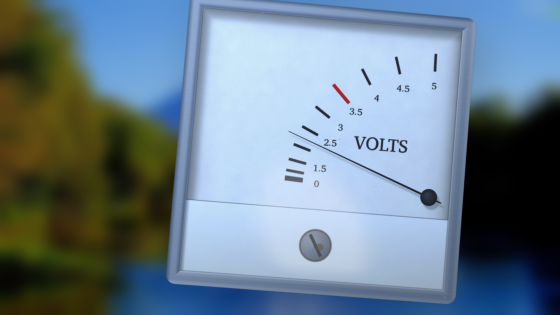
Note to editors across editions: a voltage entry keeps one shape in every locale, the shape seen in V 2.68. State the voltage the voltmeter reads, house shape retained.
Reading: V 2.25
